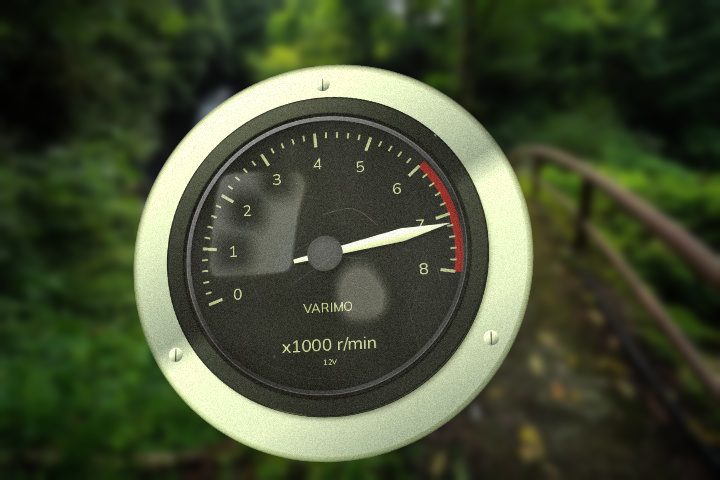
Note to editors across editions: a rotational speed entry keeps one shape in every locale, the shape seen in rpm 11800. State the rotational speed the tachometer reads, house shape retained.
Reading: rpm 7200
